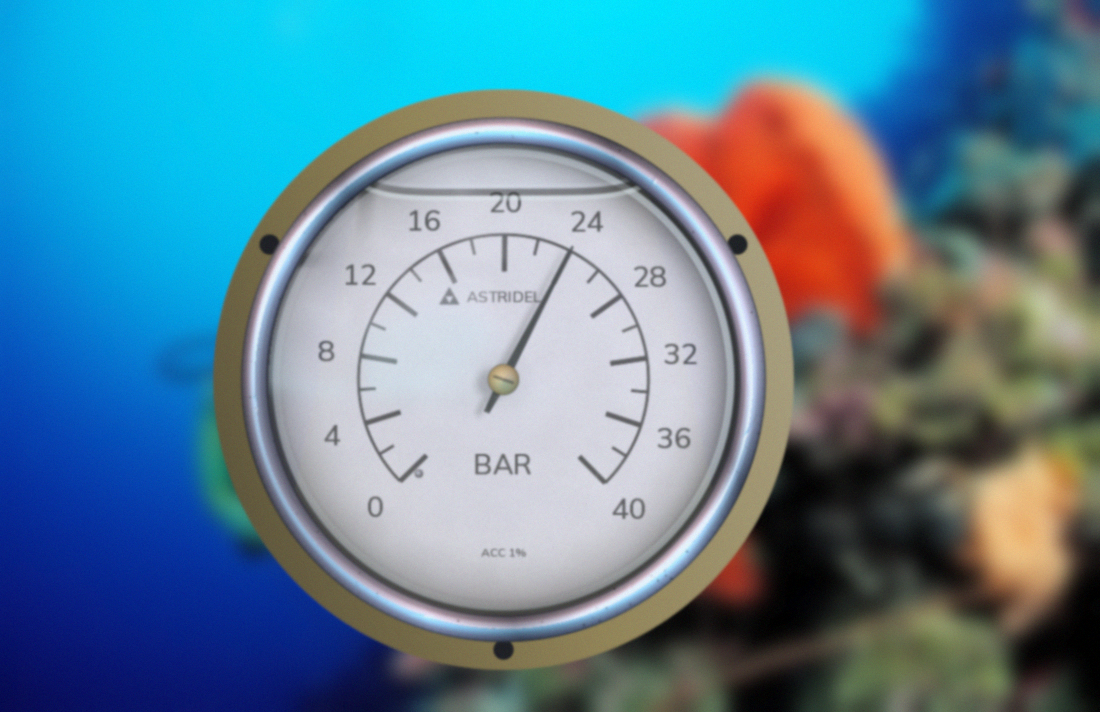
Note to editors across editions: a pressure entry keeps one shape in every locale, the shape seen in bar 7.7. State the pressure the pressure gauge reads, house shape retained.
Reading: bar 24
